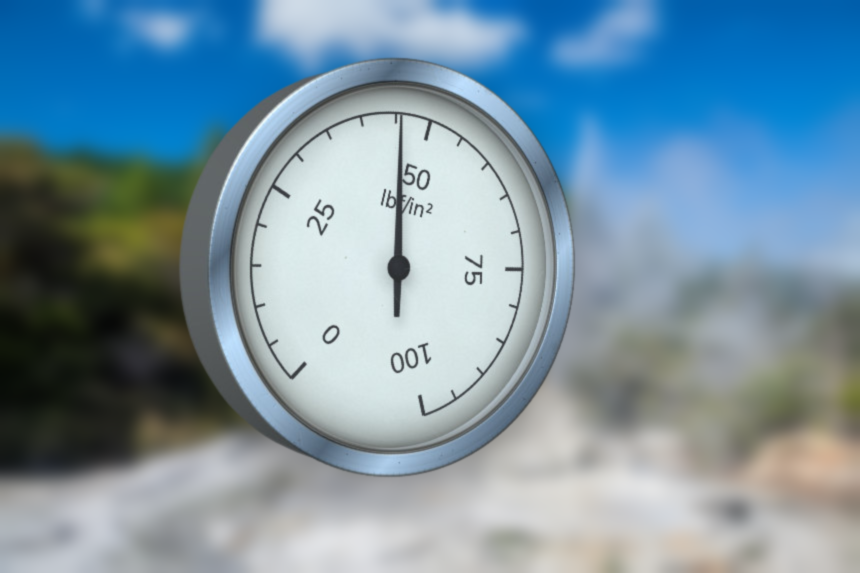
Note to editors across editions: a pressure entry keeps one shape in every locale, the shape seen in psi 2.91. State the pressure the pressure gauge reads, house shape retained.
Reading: psi 45
